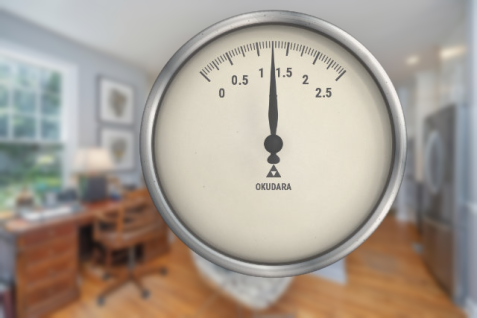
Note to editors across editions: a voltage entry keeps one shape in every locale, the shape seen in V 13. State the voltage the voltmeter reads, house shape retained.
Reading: V 1.25
